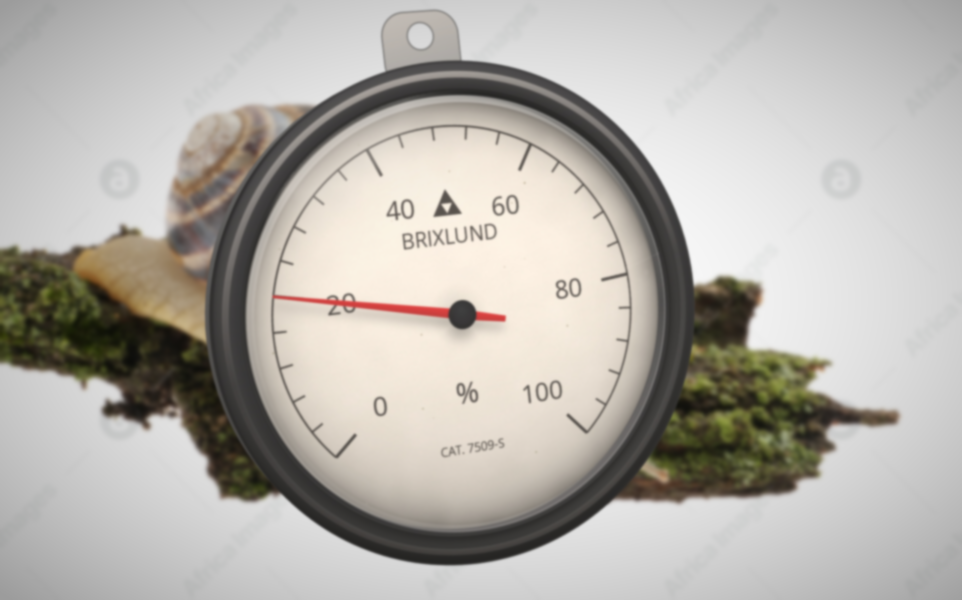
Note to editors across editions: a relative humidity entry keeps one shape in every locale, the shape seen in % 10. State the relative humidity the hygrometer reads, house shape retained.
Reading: % 20
